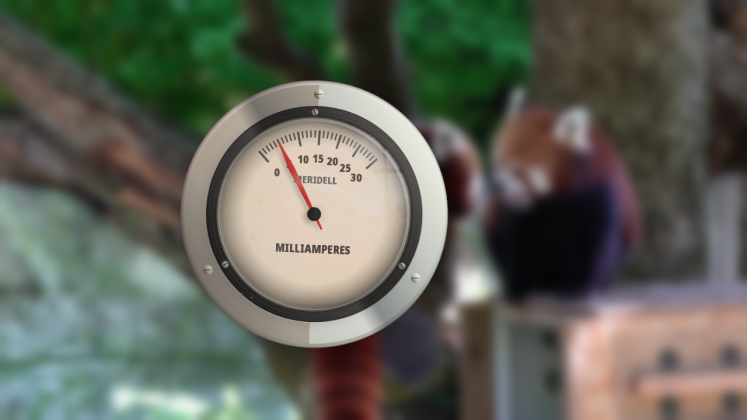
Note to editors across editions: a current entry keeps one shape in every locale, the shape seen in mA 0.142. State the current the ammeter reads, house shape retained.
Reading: mA 5
